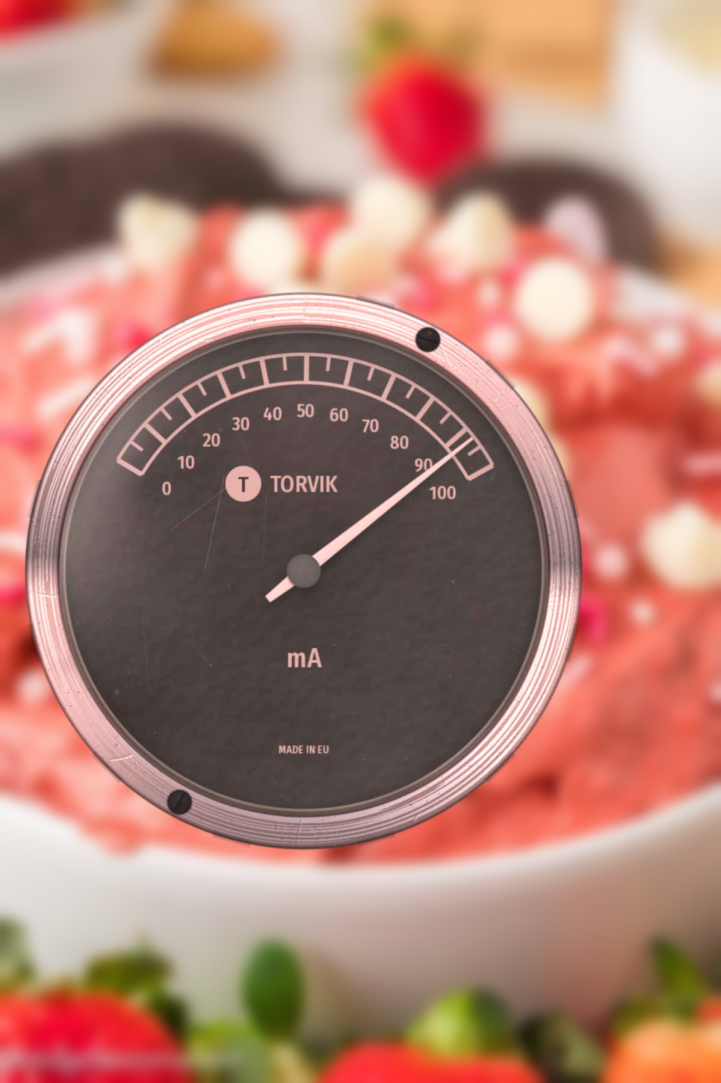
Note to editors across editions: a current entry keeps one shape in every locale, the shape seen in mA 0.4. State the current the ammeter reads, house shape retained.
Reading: mA 92.5
